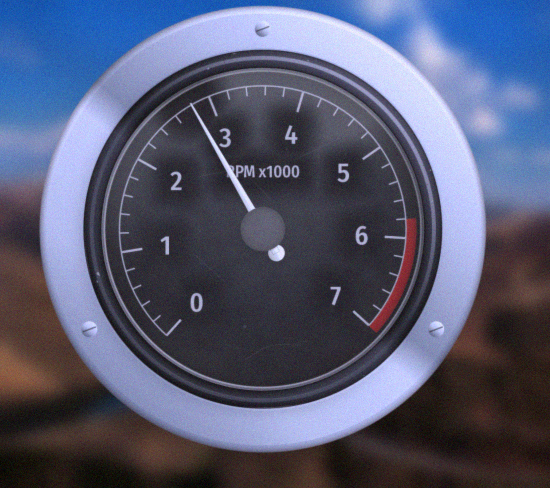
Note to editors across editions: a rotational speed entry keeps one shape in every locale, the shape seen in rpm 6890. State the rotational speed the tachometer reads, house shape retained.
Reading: rpm 2800
